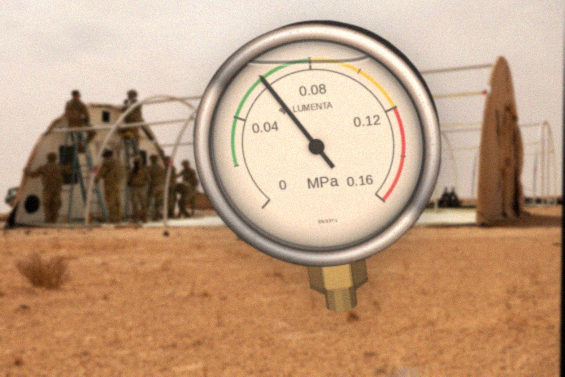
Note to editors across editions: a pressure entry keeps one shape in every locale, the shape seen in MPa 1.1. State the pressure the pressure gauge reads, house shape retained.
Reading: MPa 0.06
